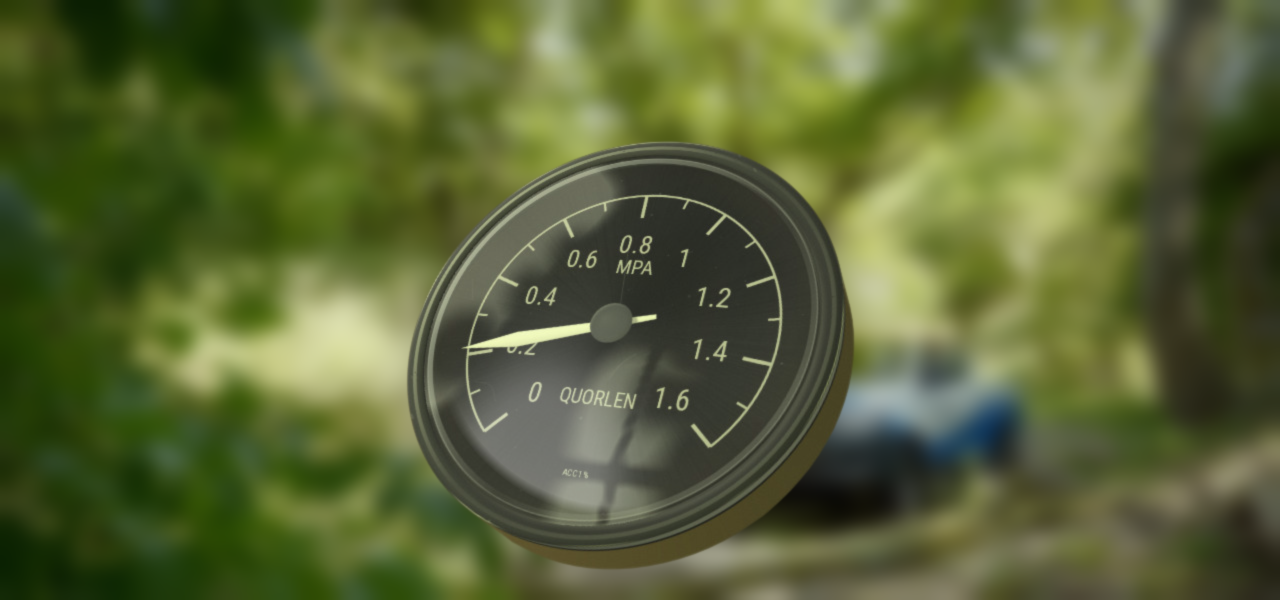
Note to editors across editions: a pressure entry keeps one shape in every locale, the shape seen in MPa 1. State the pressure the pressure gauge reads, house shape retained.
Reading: MPa 0.2
